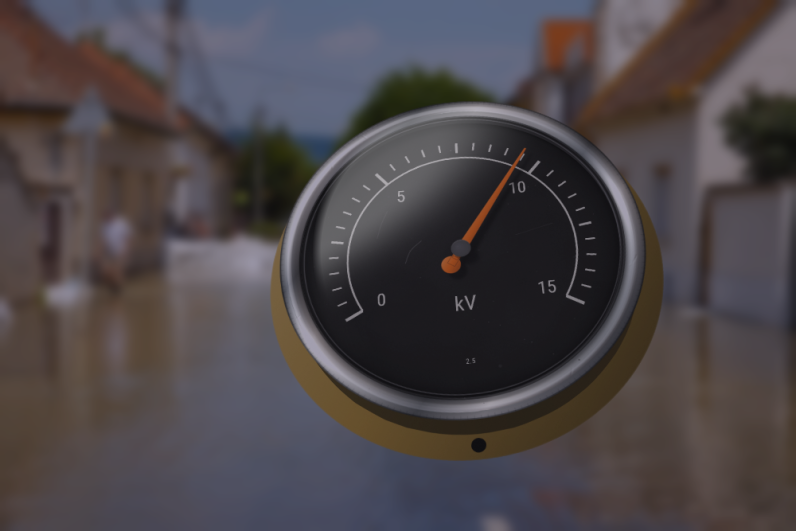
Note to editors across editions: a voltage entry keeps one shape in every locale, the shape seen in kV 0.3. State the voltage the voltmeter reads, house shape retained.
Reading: kV 9.5
